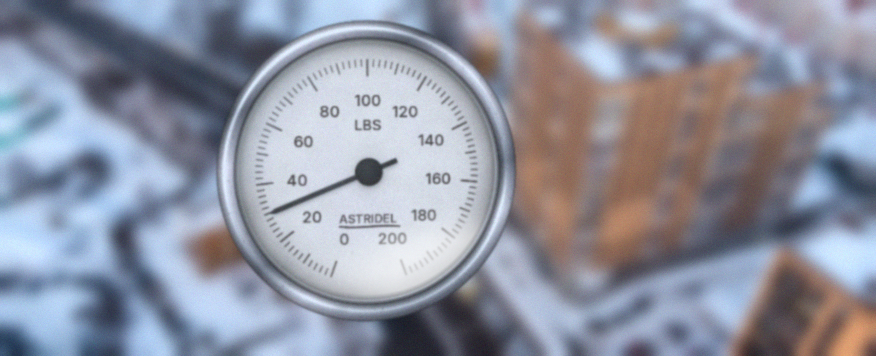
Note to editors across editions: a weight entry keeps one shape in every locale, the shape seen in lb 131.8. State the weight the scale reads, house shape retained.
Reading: lb 30
